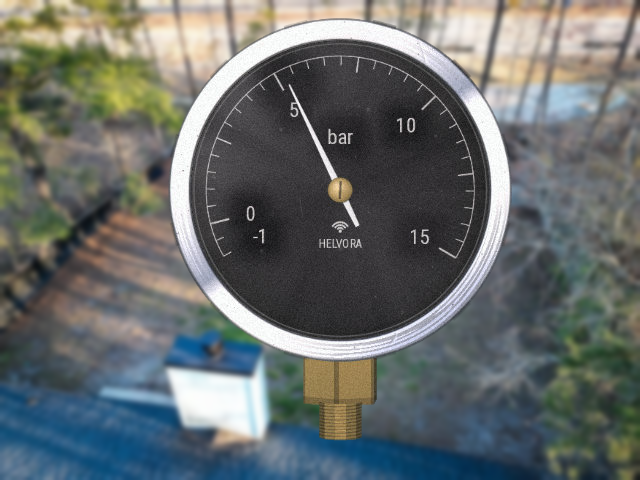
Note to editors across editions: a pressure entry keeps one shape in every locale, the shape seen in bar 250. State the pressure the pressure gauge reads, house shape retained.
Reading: bar 5.25
